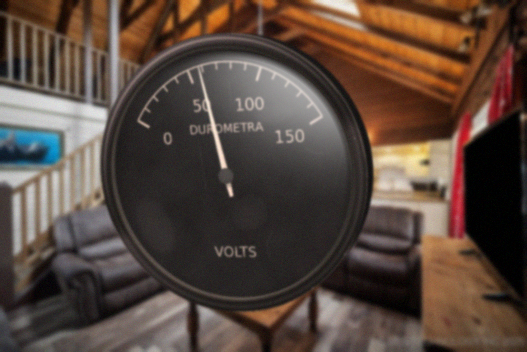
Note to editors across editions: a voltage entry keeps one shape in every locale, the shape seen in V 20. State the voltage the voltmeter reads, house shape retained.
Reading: V 60
